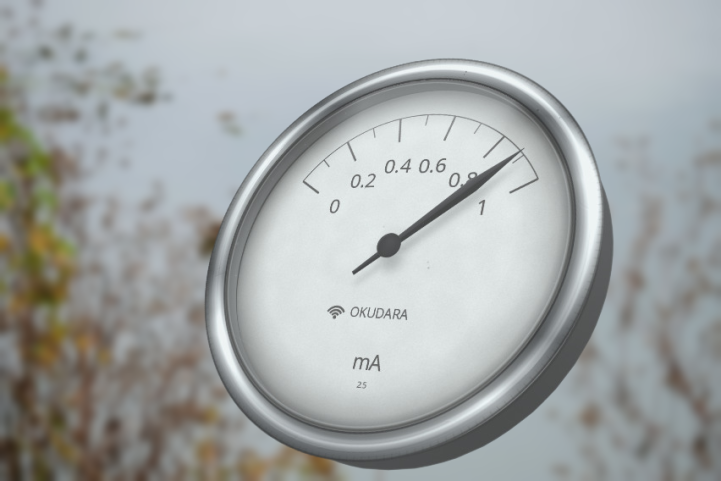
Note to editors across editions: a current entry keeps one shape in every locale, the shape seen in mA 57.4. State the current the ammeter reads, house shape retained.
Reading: mA 0.9
